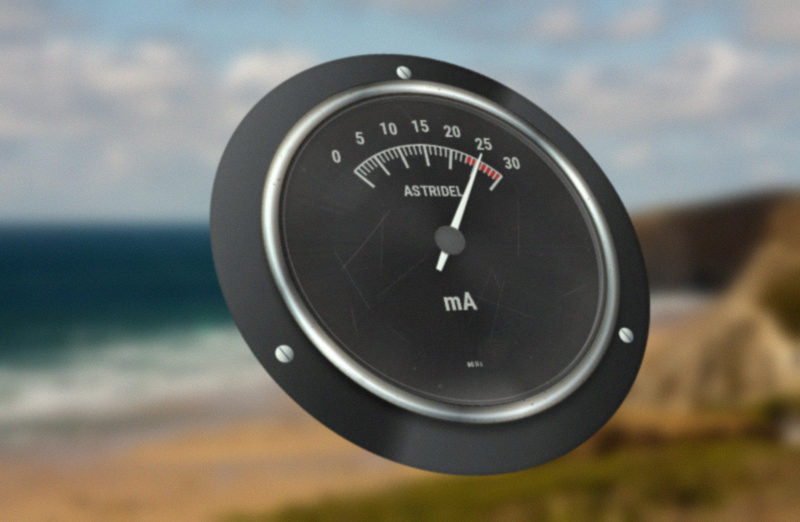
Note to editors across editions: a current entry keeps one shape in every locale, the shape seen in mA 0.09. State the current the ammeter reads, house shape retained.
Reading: mA 25
